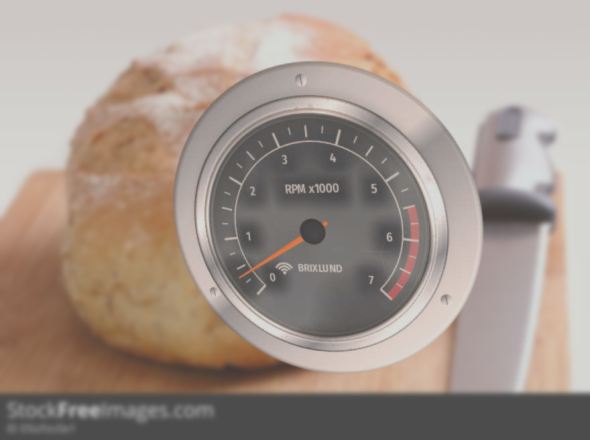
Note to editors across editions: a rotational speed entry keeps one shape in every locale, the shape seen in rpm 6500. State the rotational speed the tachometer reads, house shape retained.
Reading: rpm 375
